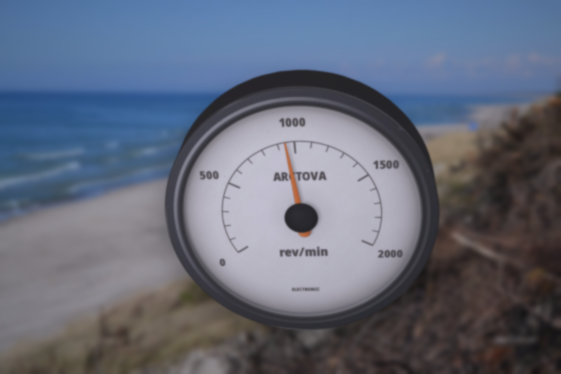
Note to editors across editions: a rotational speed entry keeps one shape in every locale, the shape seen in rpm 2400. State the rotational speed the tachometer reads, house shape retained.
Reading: rpm 950
